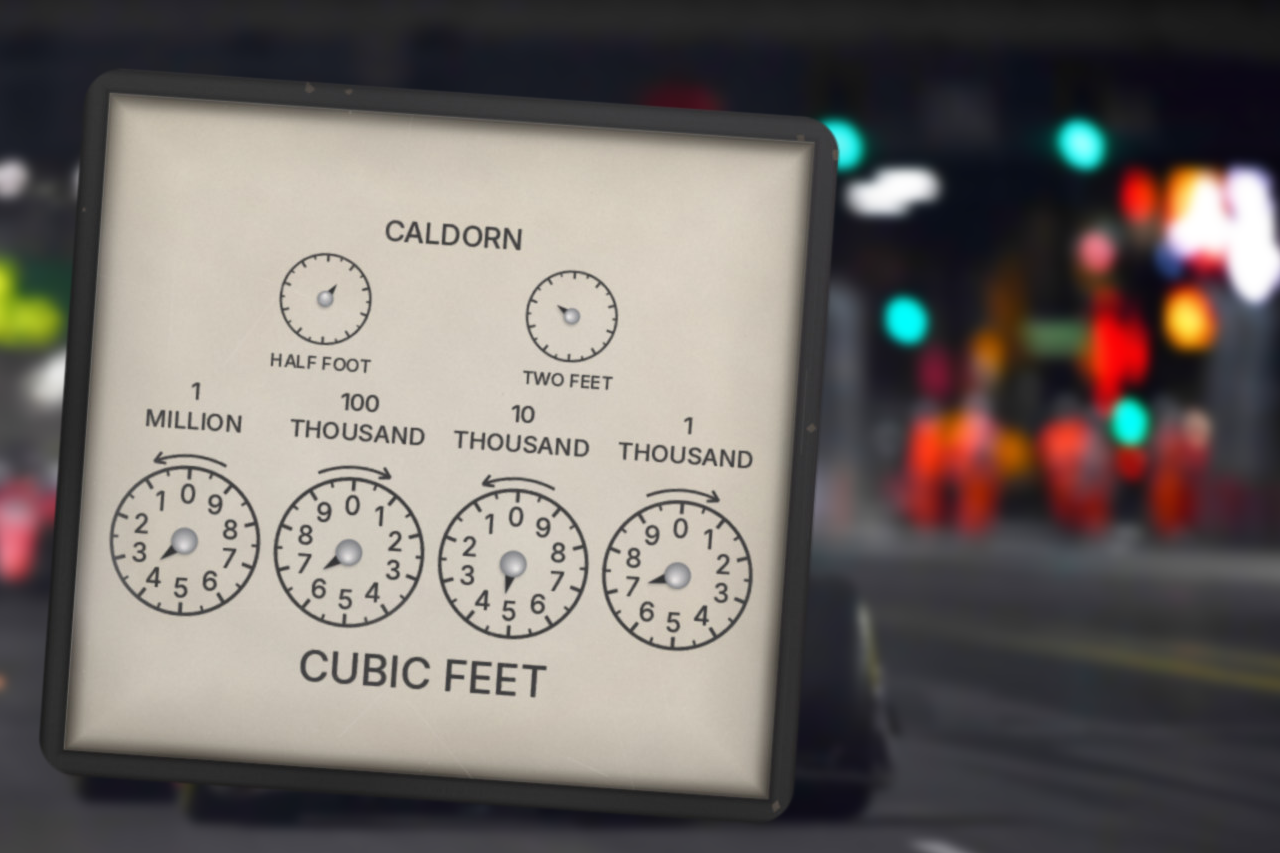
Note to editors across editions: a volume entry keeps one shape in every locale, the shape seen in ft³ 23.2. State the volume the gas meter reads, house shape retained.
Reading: ft³ 364700
